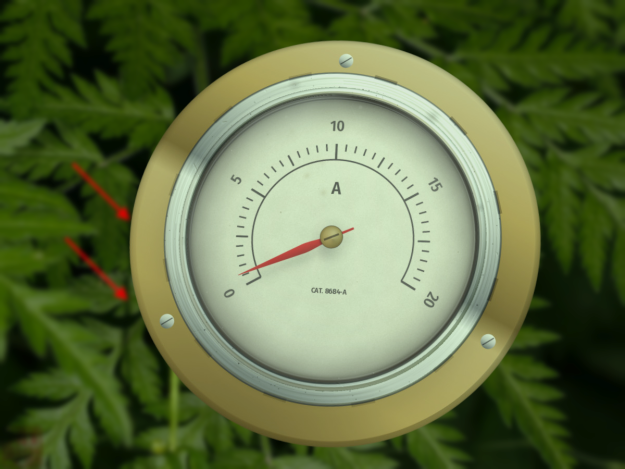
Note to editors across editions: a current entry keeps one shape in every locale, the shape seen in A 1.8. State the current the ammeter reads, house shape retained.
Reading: A 0.5
